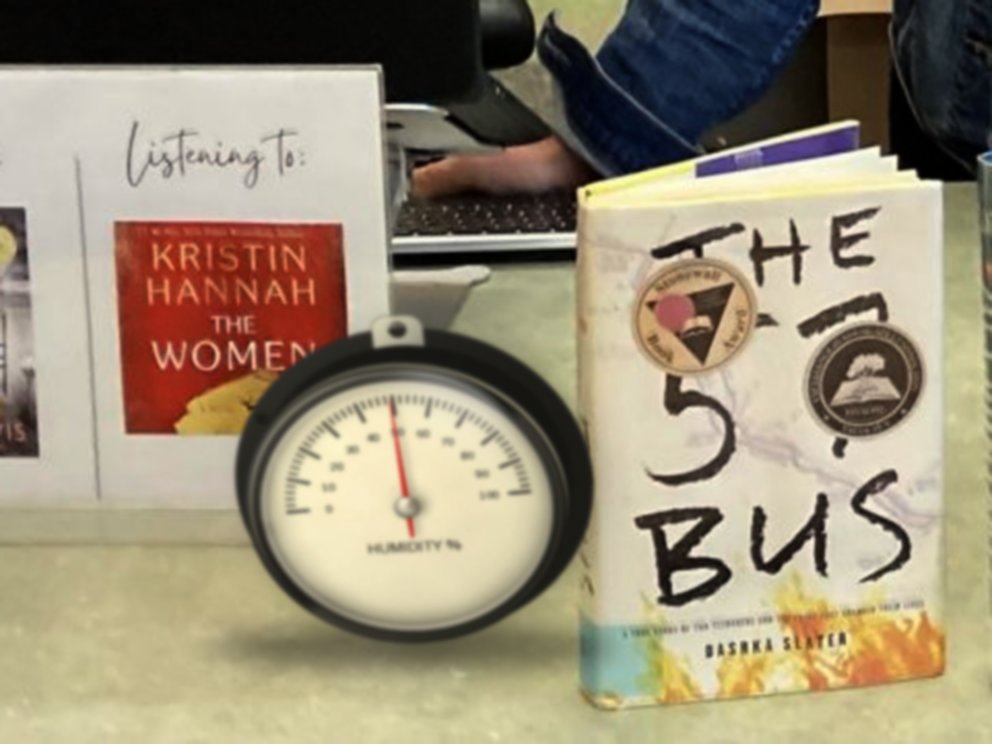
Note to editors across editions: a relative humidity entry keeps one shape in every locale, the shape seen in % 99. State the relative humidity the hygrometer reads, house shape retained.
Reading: % 50
